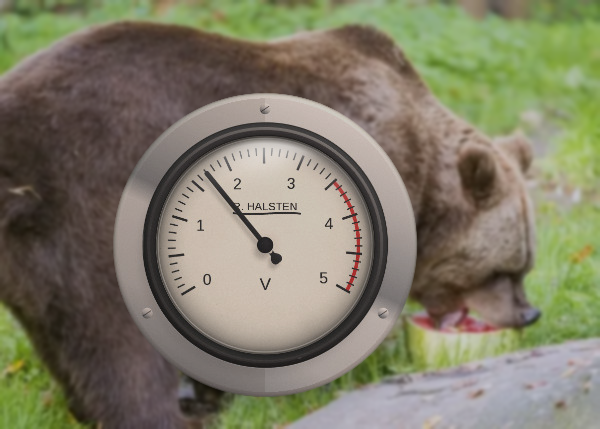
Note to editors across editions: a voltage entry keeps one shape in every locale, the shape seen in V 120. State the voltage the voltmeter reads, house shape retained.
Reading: V 1.7
